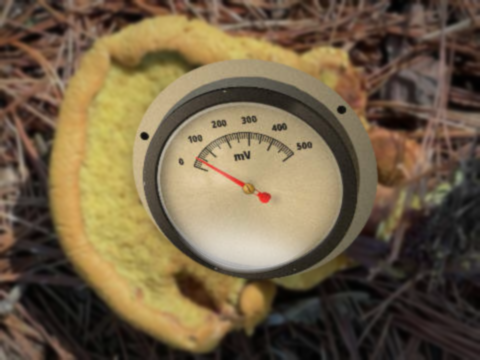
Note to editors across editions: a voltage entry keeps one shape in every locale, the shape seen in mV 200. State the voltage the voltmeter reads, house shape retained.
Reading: mV 50
